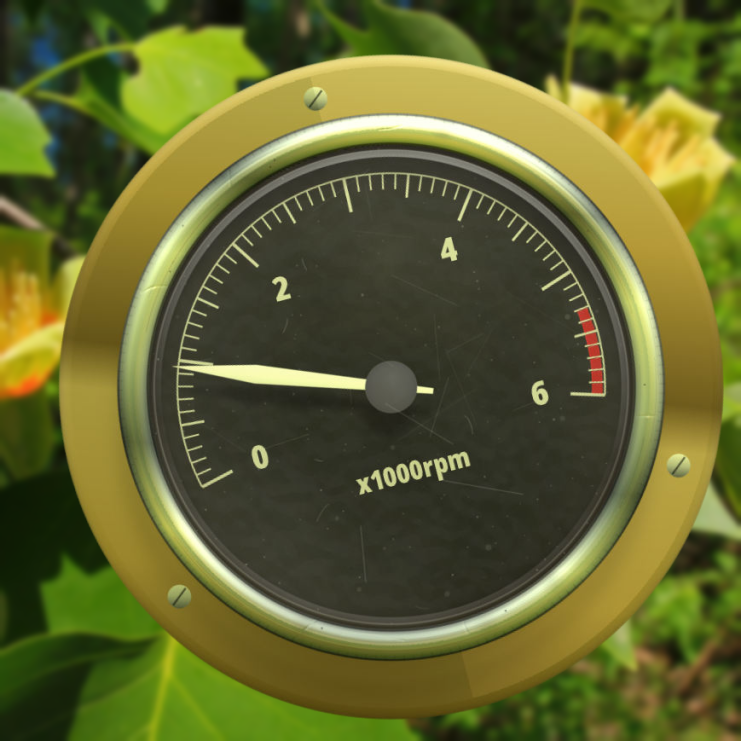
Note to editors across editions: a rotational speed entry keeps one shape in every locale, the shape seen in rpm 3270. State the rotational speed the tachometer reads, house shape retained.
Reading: rpm 950
